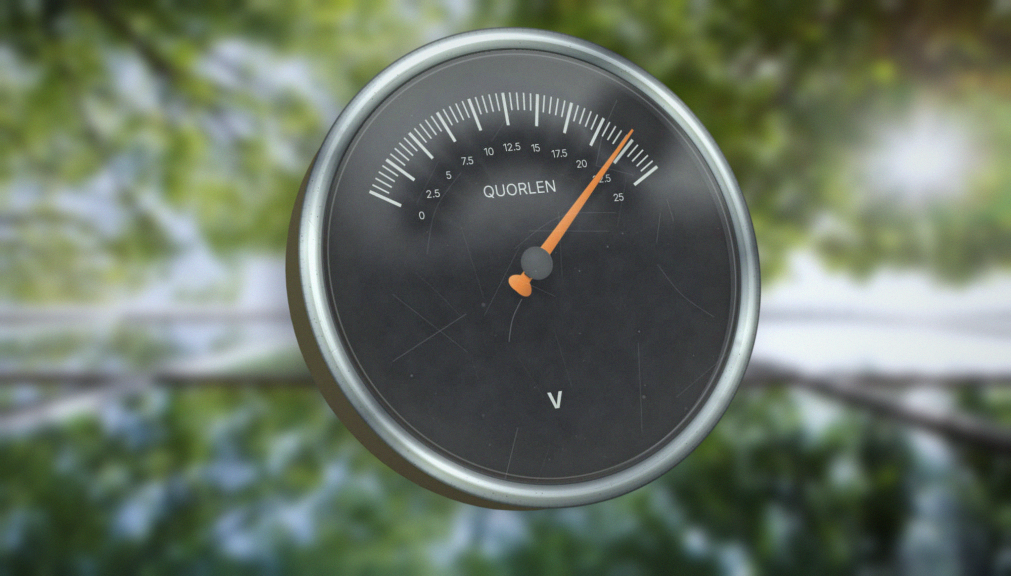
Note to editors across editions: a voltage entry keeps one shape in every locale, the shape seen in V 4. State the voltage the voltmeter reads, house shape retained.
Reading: V 22
